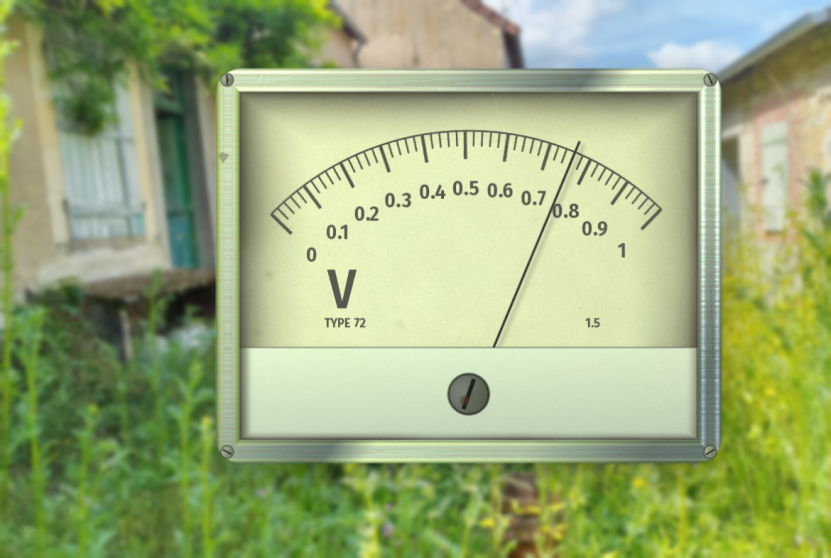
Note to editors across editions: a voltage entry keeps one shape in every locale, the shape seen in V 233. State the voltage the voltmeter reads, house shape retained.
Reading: V 0.76
